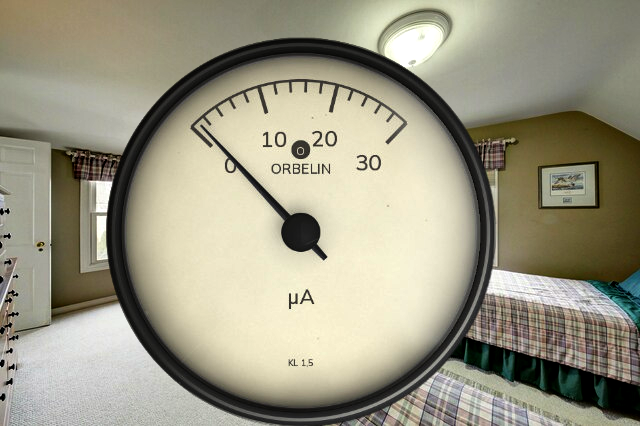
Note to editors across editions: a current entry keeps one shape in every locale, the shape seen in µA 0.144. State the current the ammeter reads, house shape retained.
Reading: µA 1
